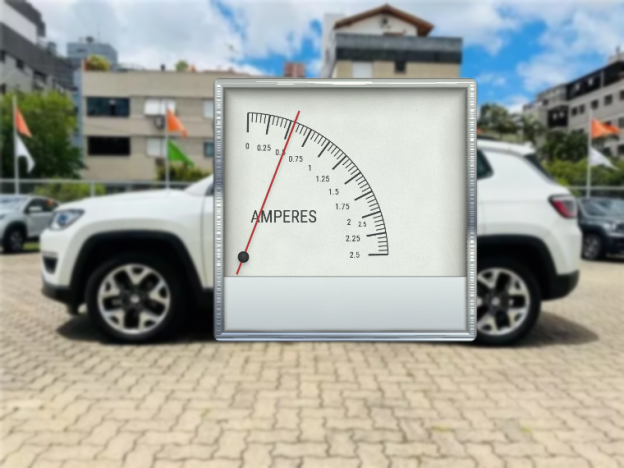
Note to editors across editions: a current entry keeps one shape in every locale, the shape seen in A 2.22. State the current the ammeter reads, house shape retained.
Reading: A 0.55
